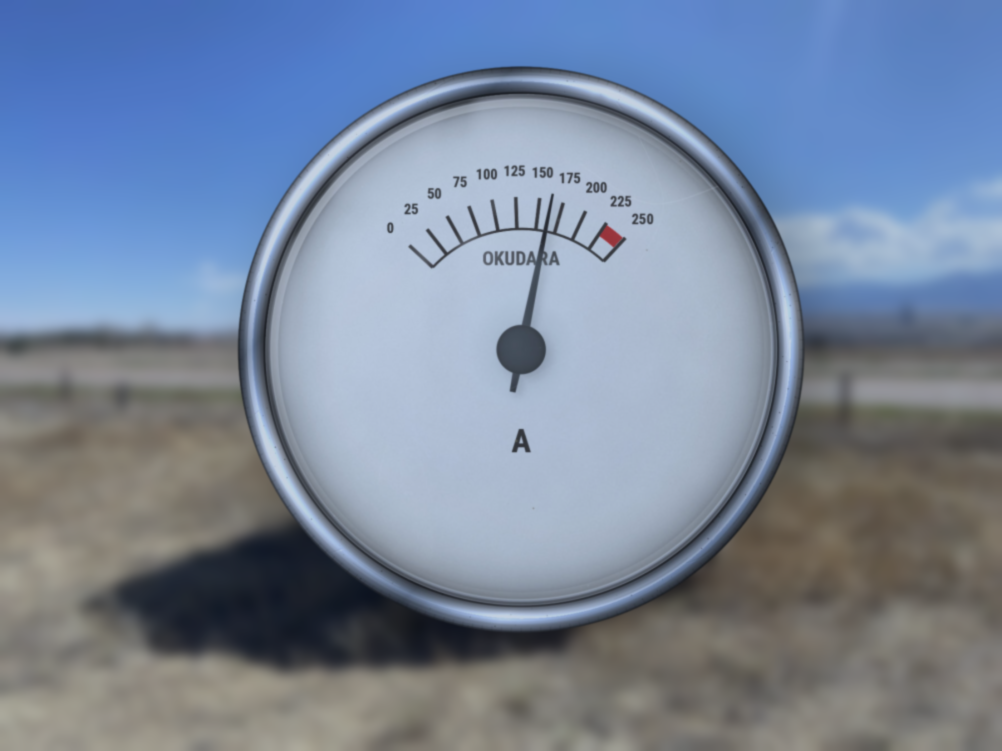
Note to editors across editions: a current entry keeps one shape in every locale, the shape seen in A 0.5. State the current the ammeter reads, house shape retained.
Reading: A 162.5
